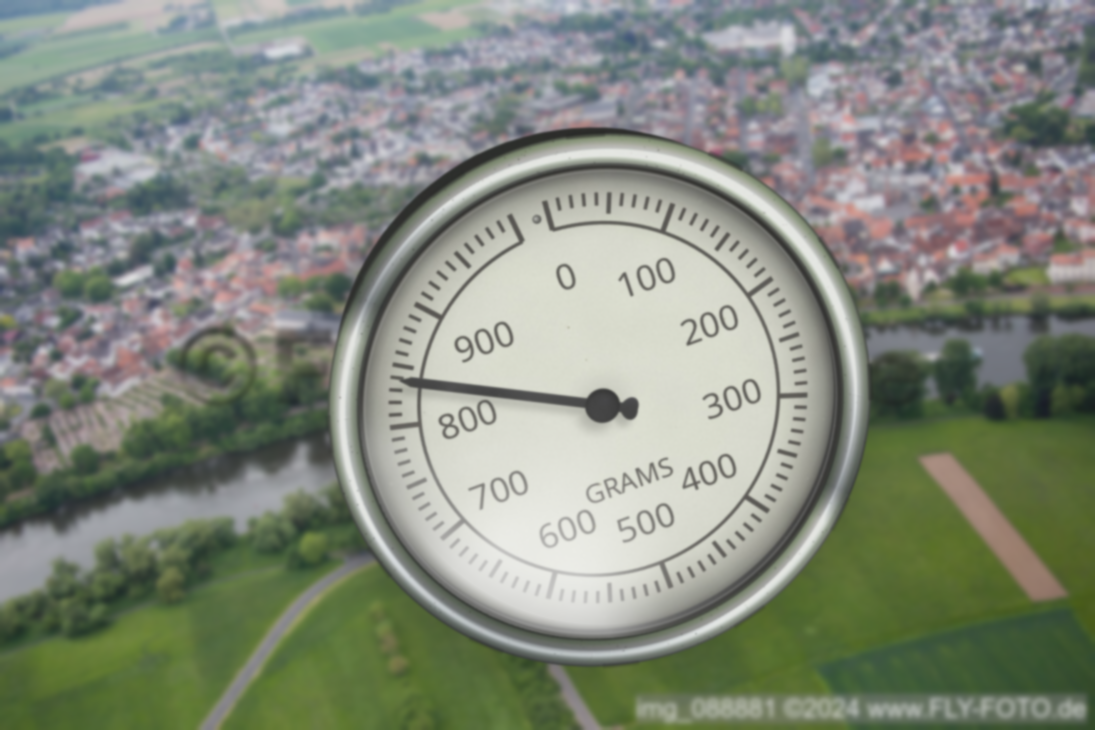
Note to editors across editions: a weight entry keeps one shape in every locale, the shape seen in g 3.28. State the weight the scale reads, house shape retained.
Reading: g 840
